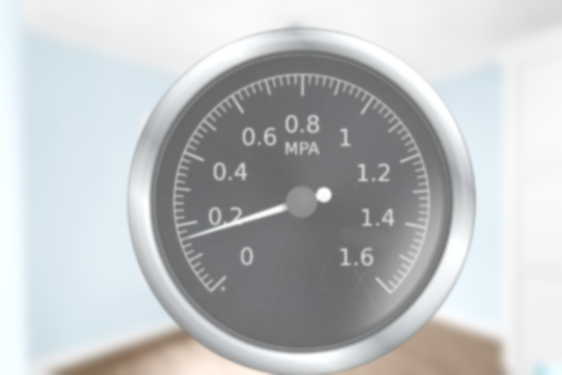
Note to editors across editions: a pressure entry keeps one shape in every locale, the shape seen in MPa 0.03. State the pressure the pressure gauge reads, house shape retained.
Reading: MPa 0.16
